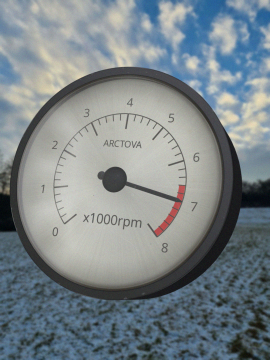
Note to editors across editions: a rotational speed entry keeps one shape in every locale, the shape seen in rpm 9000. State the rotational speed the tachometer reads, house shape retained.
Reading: rpm 7000
